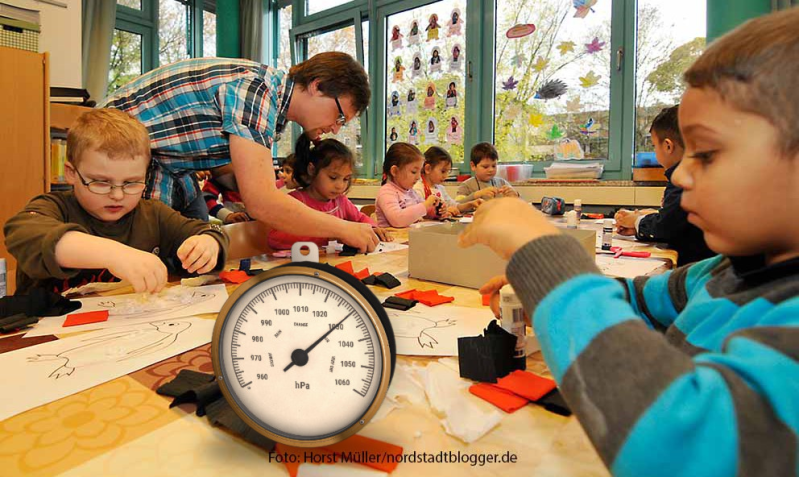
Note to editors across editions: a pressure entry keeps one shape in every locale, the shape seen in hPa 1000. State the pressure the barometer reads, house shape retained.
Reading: hPa 1030
